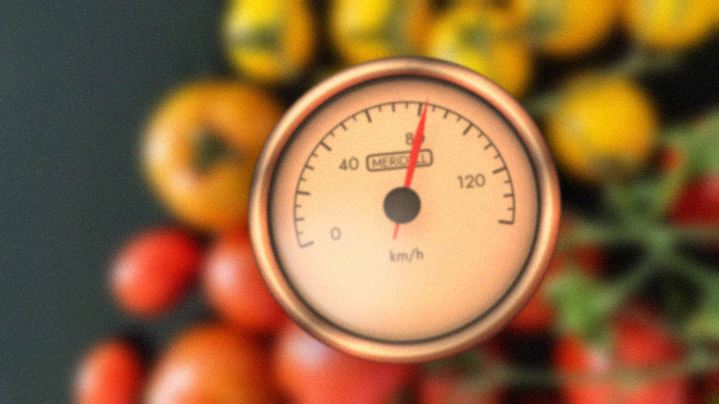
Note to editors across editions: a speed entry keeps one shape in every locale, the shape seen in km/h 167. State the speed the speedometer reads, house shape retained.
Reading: km/h 82.5
